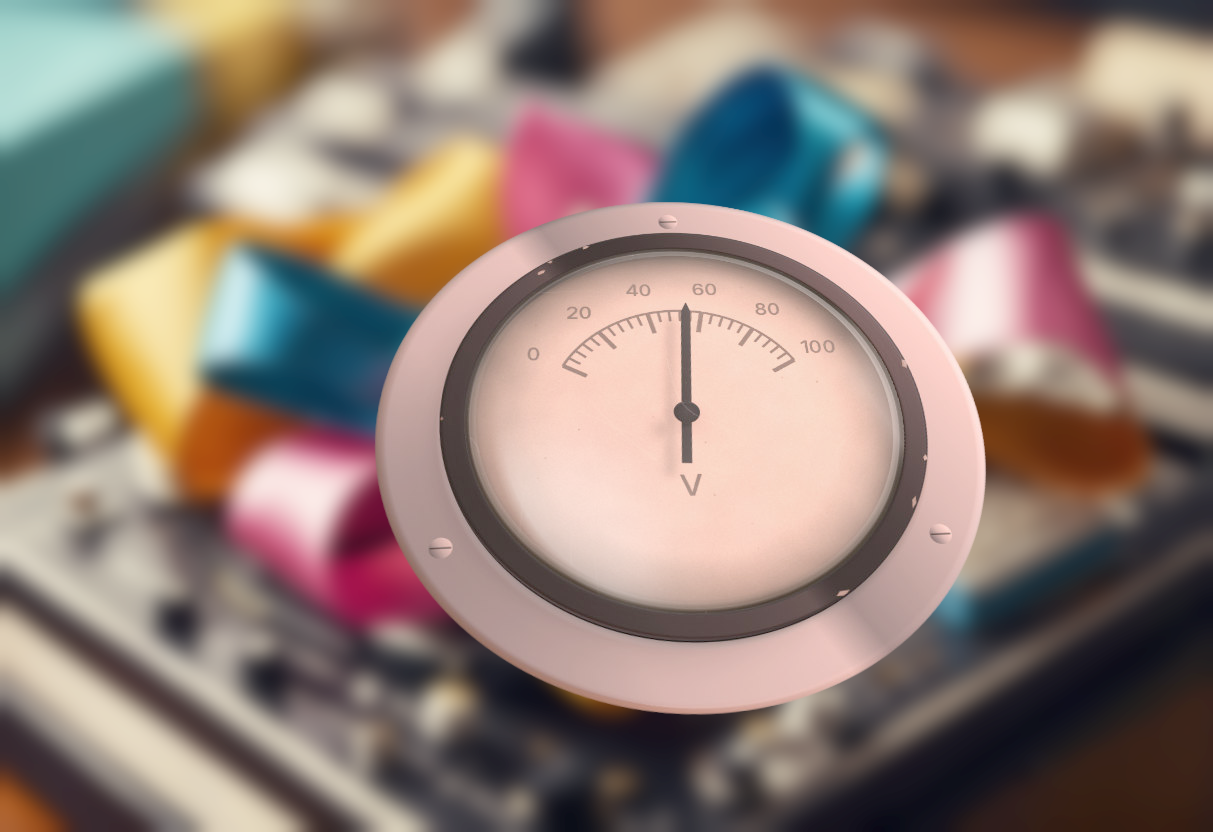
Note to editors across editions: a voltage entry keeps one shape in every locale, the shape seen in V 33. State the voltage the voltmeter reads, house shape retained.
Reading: V 54
